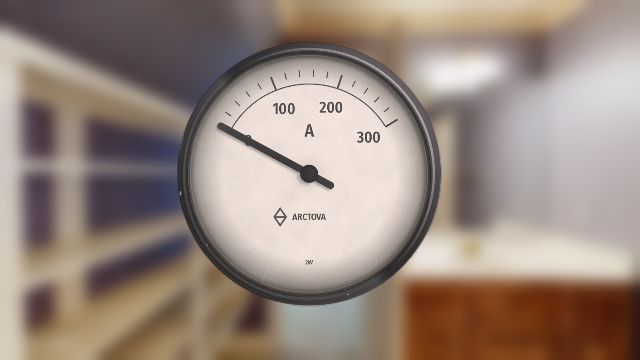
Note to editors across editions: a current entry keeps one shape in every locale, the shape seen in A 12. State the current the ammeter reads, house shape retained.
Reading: A 0
